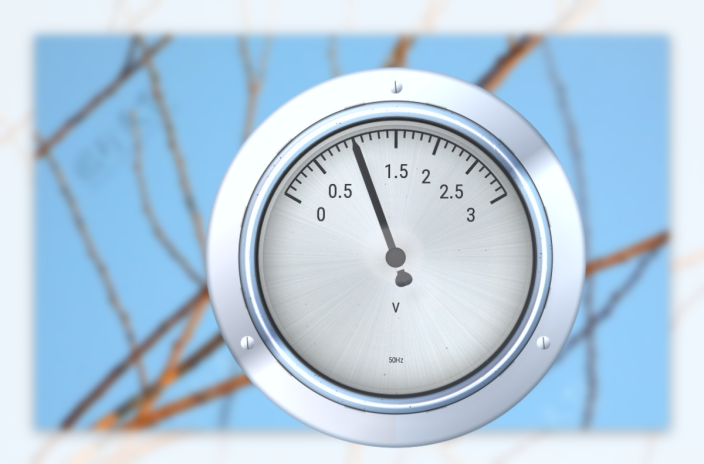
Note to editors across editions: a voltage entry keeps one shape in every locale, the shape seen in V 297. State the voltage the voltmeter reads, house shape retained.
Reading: V 1
